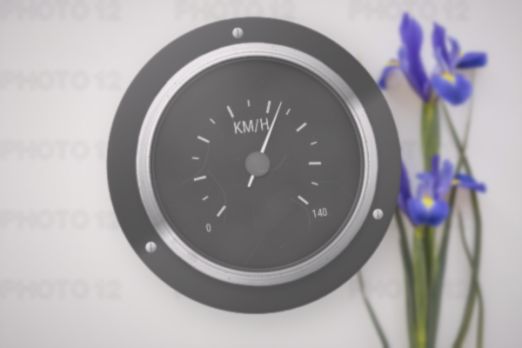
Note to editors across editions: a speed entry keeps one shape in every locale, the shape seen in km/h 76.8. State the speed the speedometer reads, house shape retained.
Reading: km/h 85
